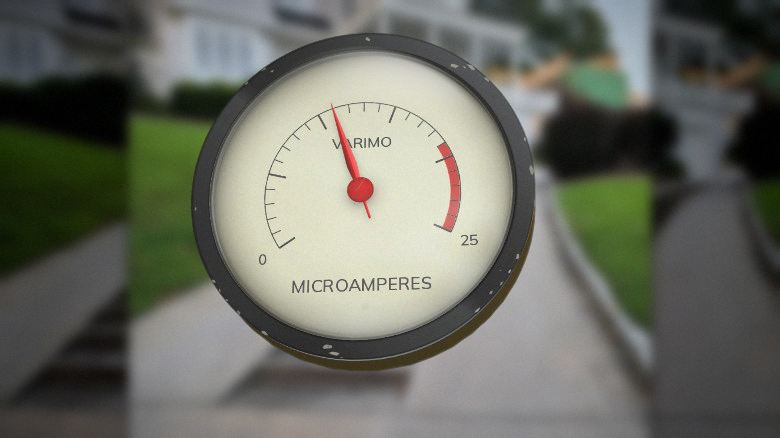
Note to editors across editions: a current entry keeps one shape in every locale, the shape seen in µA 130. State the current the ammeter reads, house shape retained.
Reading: µA 11
